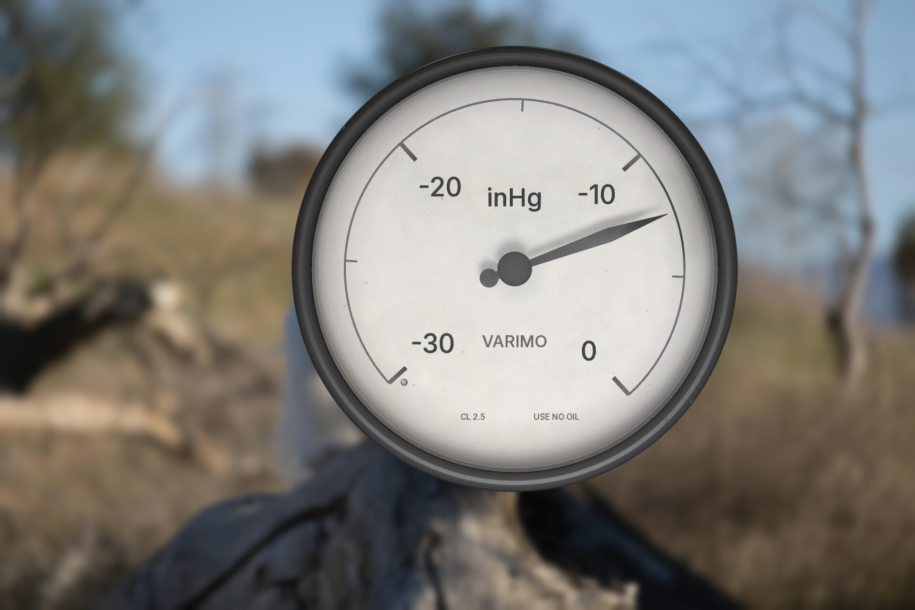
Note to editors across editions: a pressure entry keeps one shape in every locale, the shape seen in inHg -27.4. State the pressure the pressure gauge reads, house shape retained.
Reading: inHg -7.5
